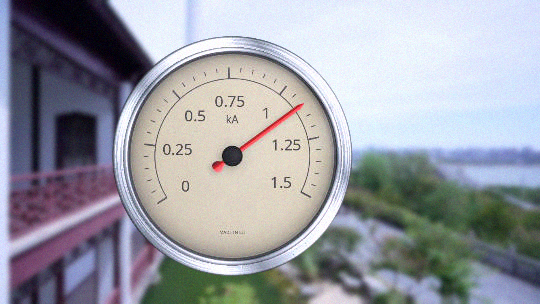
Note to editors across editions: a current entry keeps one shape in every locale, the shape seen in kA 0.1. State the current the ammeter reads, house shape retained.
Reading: kA 1.1
